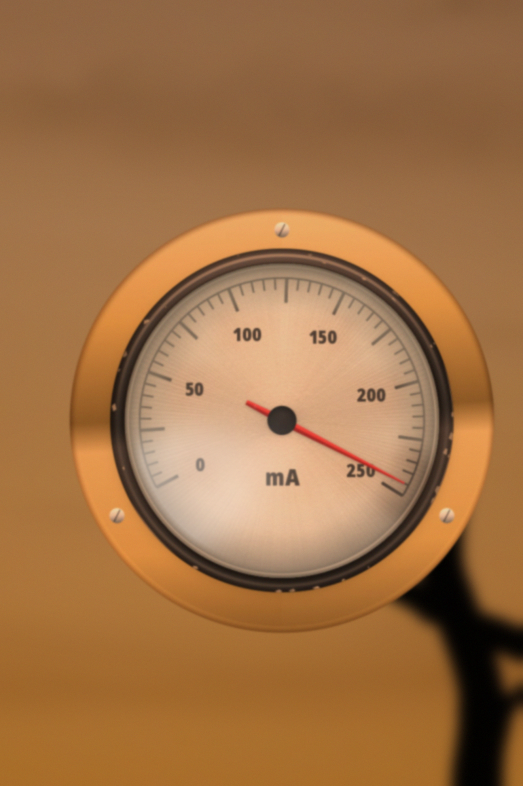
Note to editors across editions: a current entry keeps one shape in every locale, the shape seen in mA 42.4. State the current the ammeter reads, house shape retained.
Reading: mA 245
